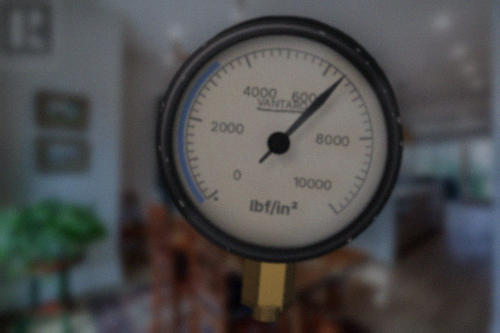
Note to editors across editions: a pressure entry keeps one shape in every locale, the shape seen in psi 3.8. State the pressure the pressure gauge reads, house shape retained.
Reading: psi 6400
